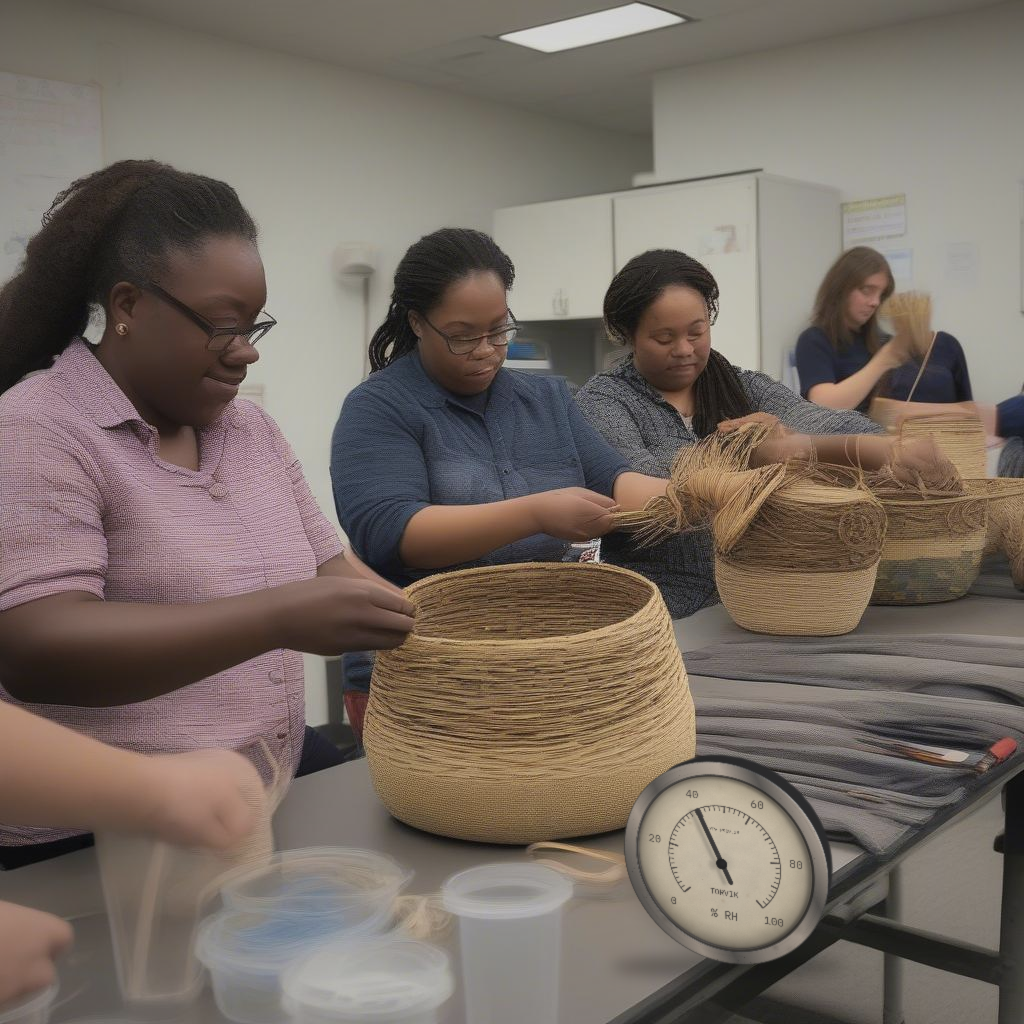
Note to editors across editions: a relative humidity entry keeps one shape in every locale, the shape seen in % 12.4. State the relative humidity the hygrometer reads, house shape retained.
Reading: % 40
